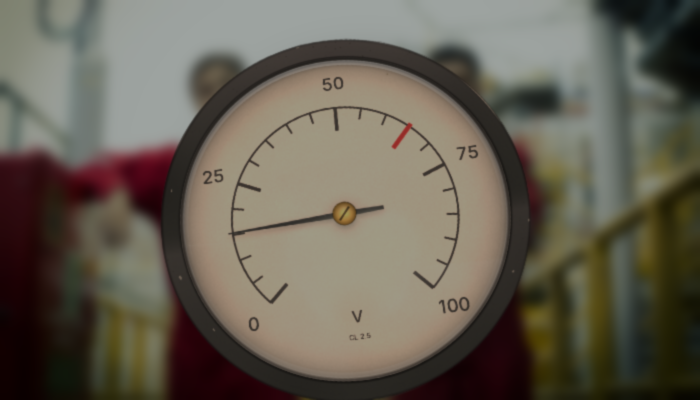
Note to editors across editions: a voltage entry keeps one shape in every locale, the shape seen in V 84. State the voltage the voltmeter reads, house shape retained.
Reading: V 15
